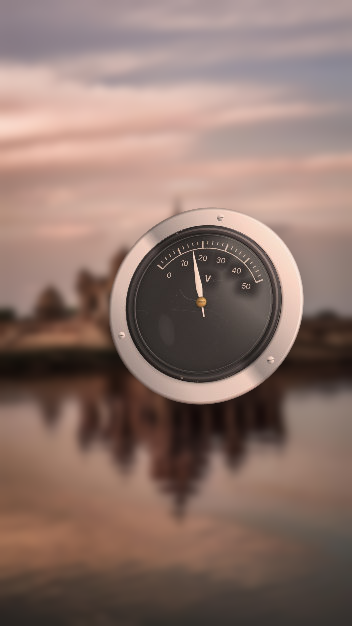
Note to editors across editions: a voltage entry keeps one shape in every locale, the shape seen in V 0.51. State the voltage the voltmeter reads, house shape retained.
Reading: V 16
